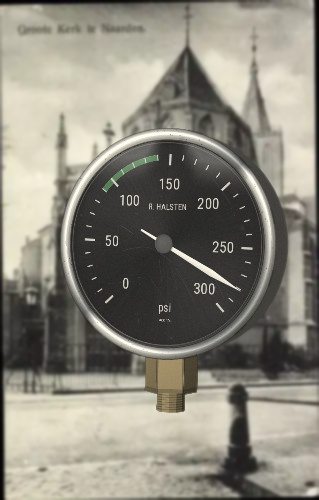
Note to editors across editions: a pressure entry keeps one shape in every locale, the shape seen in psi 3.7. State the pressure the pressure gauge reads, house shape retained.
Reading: psi 280
